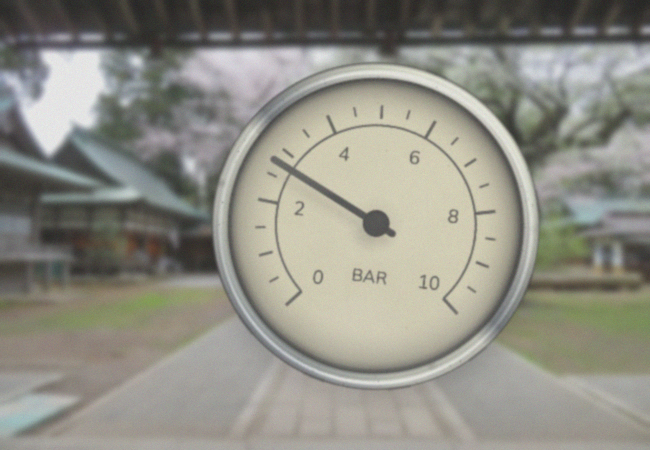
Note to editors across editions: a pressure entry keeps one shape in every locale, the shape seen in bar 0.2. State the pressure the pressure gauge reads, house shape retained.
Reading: bar 2.75
